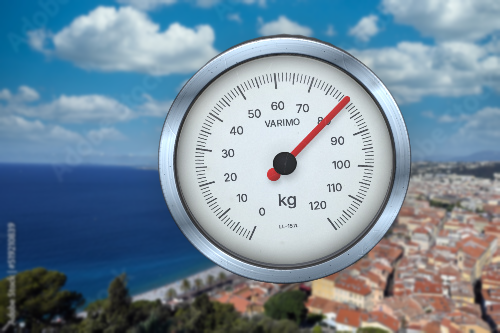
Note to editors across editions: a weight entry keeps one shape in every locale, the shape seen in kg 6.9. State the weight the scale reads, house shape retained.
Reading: kg 80
